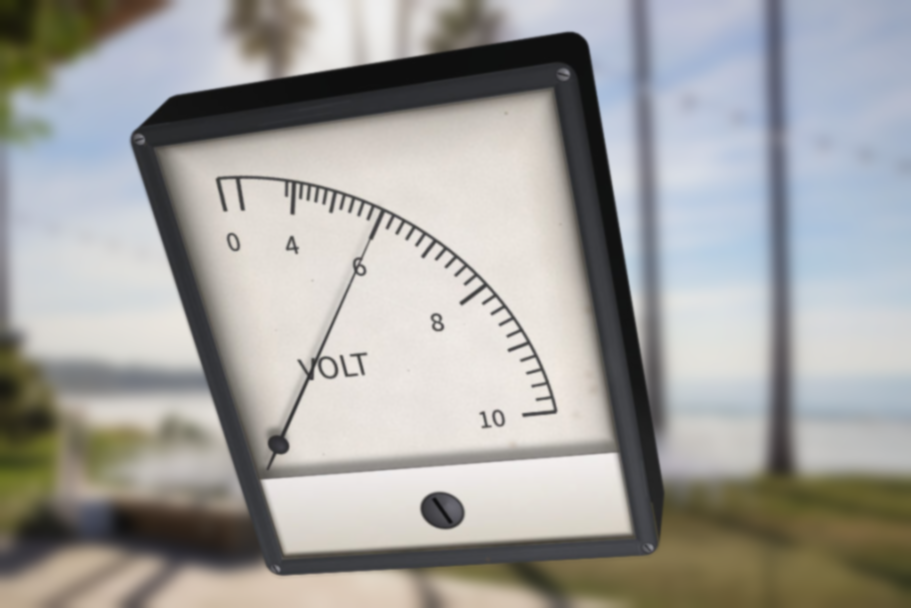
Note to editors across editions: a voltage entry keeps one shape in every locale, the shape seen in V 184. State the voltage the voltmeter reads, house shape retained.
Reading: V 6
